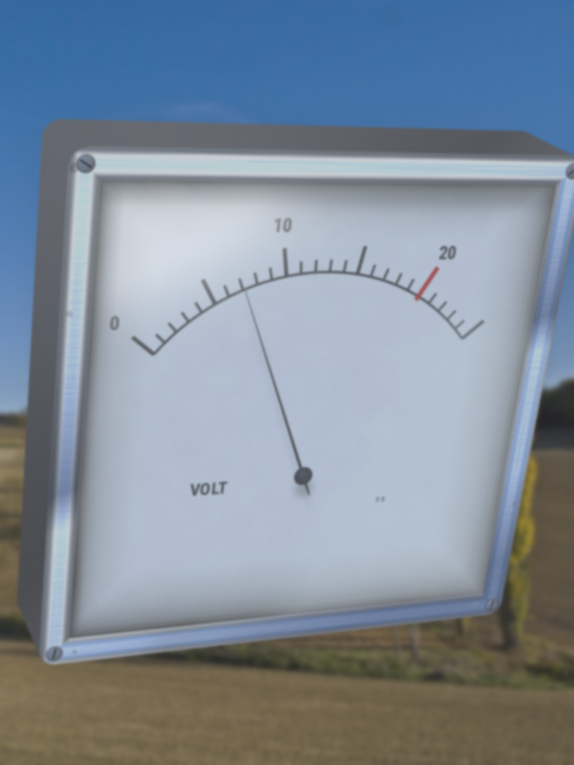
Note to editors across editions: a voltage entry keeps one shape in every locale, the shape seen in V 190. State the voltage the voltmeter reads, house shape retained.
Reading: V 7
